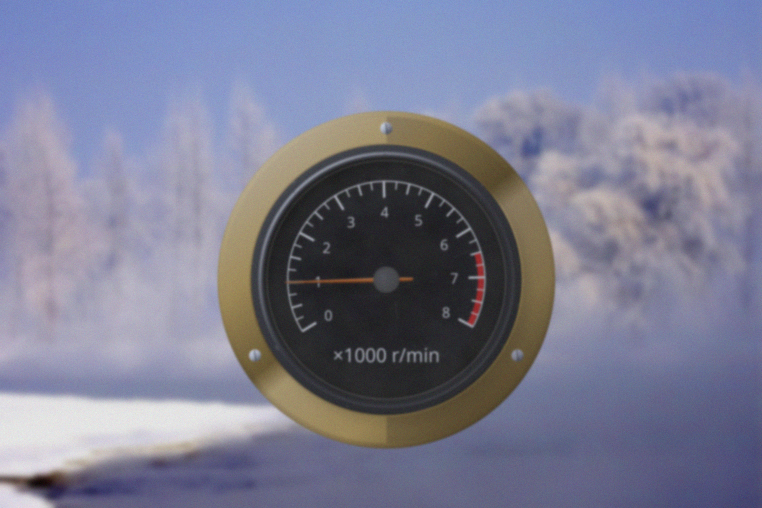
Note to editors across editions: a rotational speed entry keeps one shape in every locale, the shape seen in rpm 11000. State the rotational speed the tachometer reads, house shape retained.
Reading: rpm 1000
